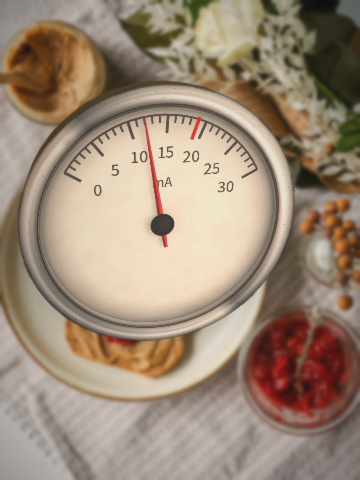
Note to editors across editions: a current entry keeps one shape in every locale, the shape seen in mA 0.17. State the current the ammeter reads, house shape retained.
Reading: mA 12
